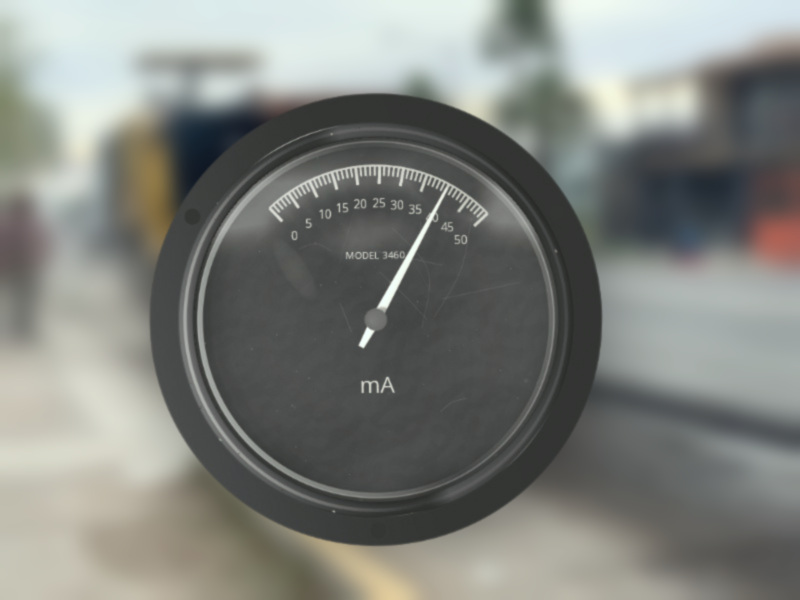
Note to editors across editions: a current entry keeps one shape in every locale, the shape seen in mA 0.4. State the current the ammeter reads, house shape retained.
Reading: mA 40
